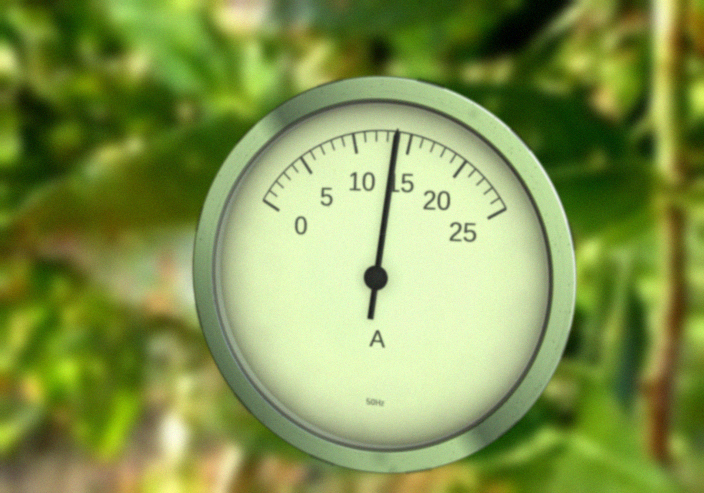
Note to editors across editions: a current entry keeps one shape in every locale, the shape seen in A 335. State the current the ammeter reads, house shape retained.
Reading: A 14
